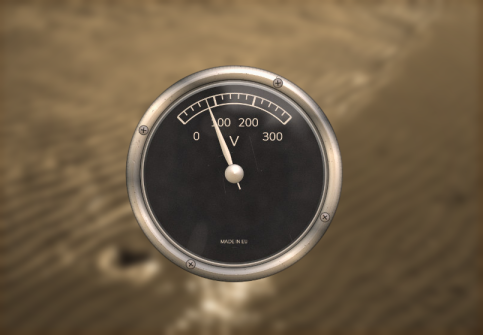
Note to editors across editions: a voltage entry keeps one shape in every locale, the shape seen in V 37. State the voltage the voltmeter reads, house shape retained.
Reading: V 80
